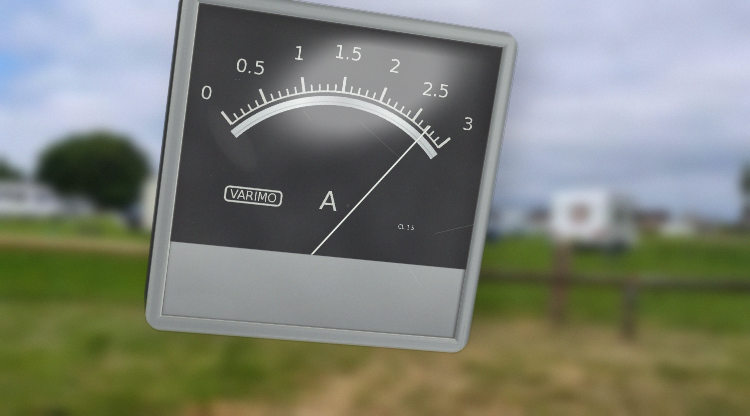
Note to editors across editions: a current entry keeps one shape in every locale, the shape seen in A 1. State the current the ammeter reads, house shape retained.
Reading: A 2.7
